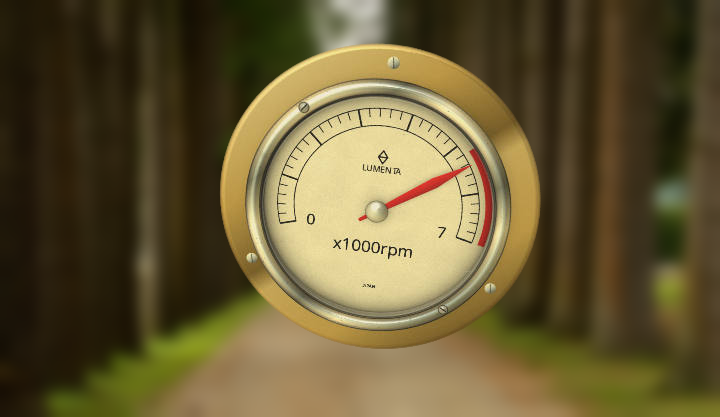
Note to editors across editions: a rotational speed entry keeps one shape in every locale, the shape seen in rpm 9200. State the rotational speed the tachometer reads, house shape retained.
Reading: rpm 5400
